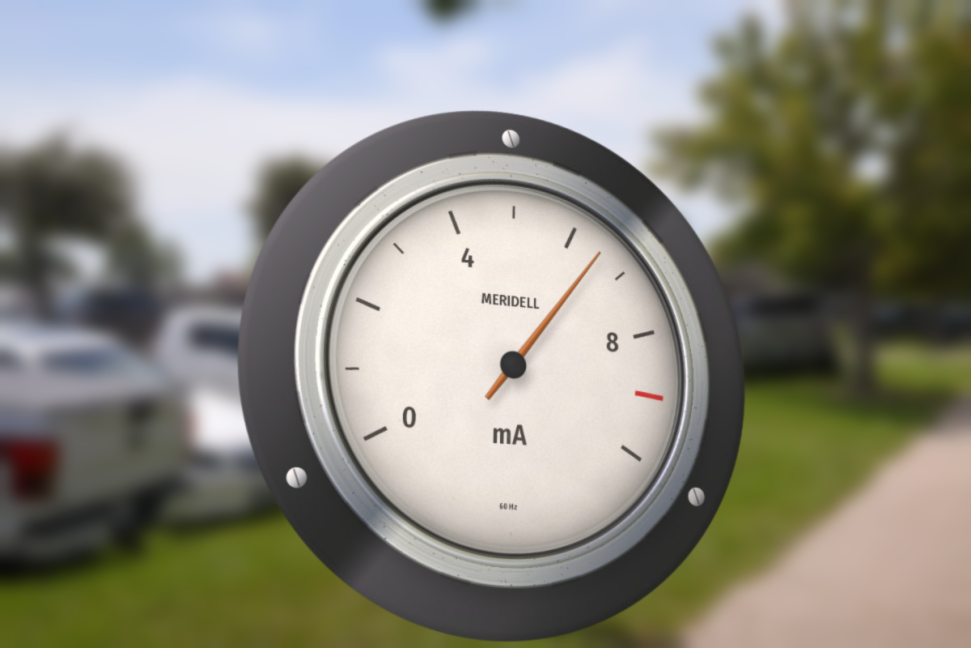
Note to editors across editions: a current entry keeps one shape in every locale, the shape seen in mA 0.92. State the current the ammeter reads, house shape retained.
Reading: mA 6.5
